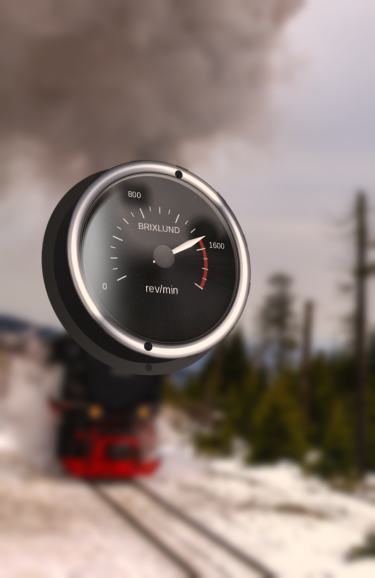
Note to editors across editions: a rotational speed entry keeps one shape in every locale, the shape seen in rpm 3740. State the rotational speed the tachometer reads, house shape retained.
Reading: rpm 1500
